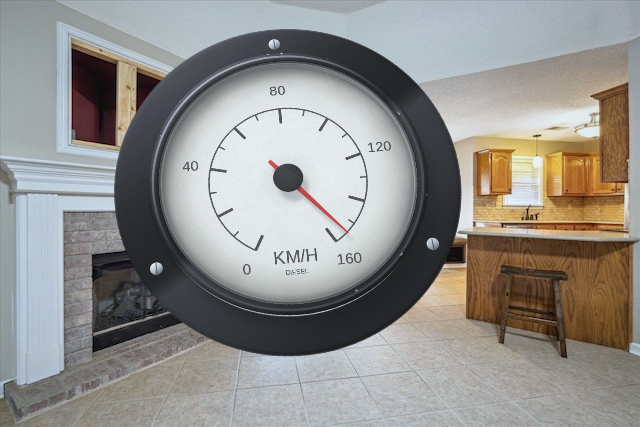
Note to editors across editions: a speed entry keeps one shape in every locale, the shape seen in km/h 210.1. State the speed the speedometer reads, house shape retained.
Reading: km/h 155
